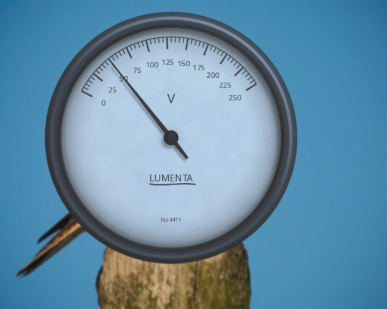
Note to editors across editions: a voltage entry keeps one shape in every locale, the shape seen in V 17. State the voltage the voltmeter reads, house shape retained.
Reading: V 50
